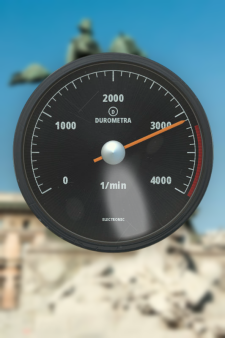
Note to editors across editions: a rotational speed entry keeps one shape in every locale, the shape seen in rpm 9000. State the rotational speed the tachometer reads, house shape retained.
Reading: rpm 3100
